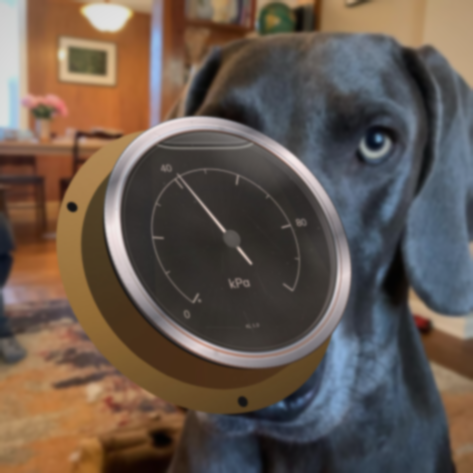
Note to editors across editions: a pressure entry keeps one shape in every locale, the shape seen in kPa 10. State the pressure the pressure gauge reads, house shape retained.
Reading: kPa 40
